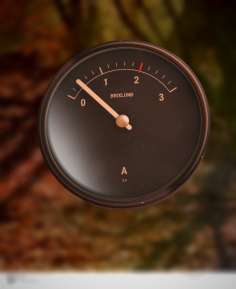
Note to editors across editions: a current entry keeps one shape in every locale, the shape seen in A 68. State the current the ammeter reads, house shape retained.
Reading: A 0.4
